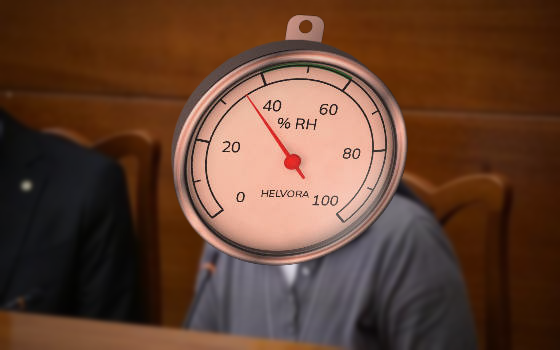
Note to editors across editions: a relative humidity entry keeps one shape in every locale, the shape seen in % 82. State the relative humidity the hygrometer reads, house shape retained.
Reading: % 35
